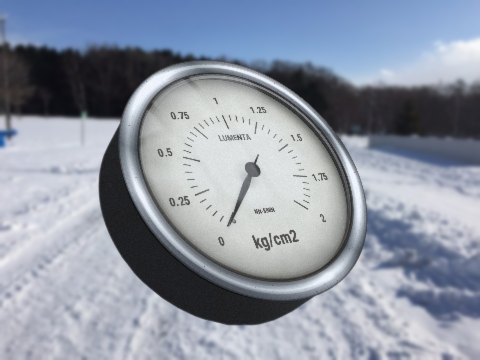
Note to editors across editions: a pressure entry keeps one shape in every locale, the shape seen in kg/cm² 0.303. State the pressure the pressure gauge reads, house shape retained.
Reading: kg/cm² 0
